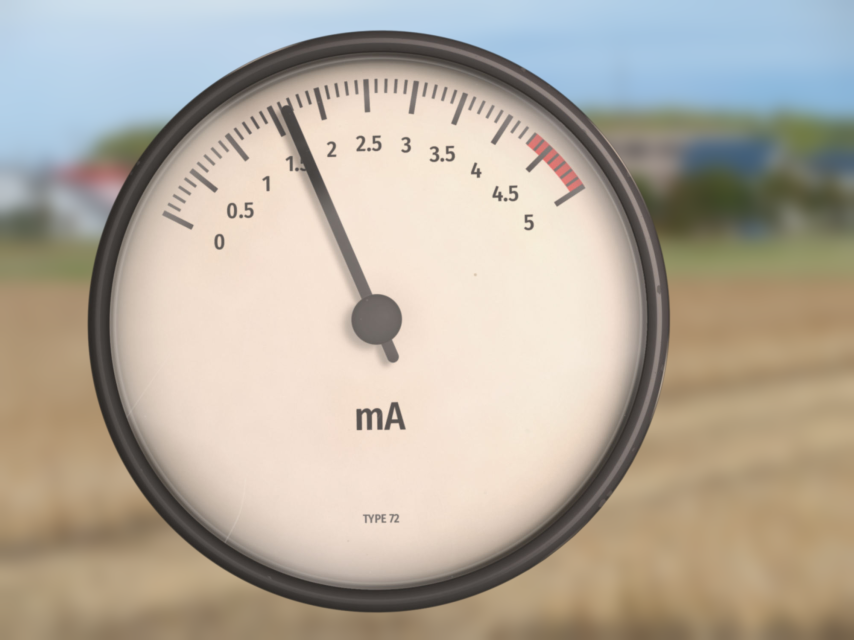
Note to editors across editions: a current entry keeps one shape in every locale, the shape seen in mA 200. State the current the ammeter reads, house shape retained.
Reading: mA 1.65
